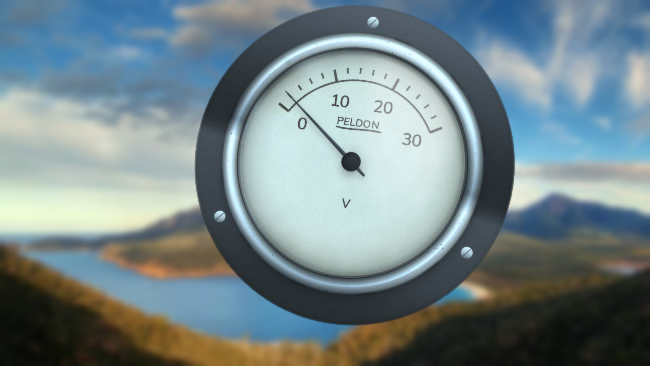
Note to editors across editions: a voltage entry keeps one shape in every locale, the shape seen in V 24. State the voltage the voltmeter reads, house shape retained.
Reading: V 2
